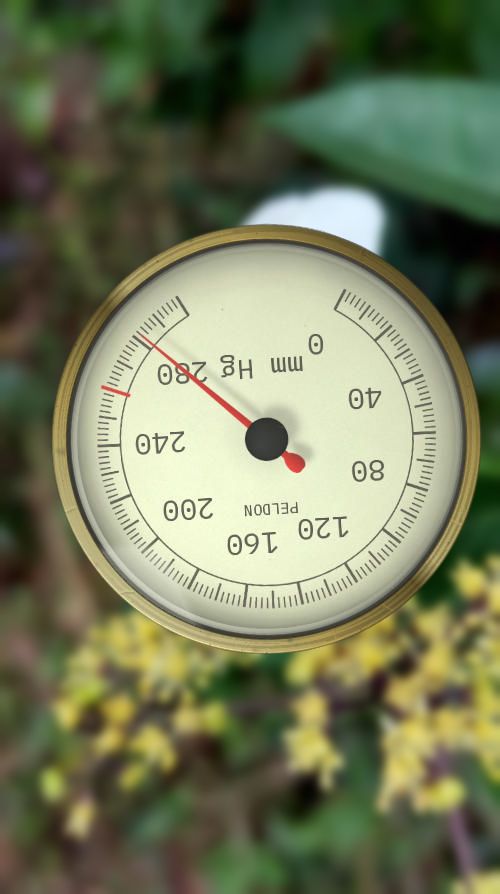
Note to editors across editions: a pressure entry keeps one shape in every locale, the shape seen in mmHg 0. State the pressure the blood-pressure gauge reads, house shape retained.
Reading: mmHg 282
